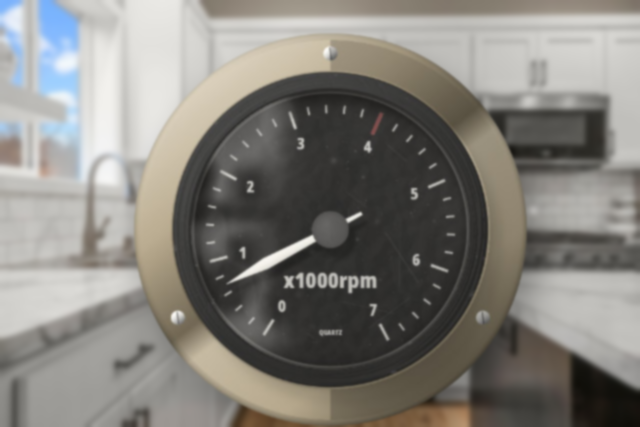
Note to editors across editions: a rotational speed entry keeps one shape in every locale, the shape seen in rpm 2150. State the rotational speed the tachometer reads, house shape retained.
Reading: rpm 700
